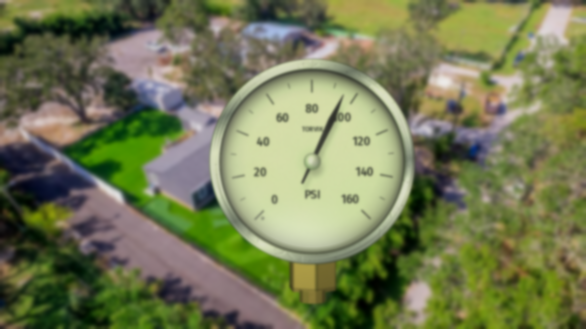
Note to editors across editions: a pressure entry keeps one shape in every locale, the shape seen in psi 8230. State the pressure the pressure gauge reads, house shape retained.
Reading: psi 95
